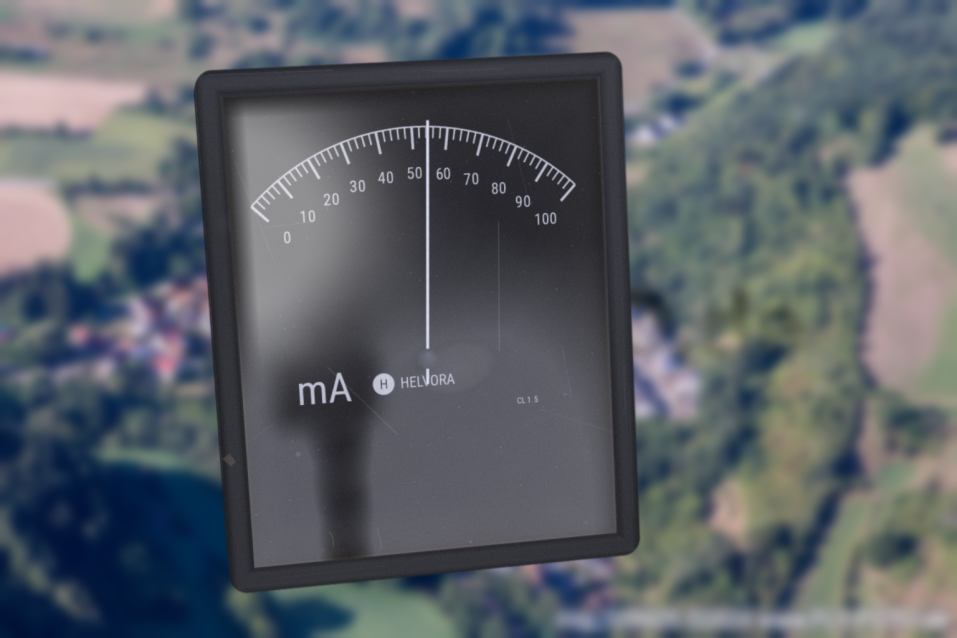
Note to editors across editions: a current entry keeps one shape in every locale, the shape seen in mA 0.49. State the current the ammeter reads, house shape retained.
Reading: mA 54
